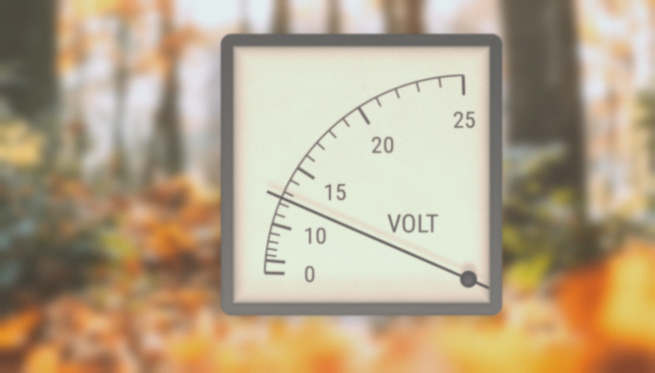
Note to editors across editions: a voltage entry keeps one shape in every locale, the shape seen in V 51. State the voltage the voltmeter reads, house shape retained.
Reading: V 12.5
